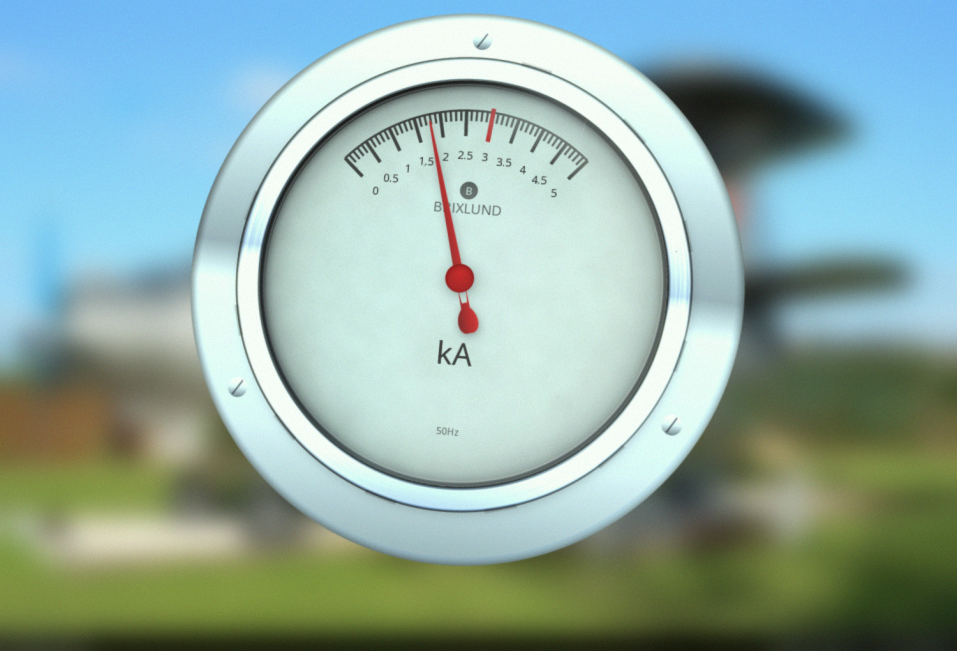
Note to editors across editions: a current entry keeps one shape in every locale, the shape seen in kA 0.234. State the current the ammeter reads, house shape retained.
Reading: kA 1.8
